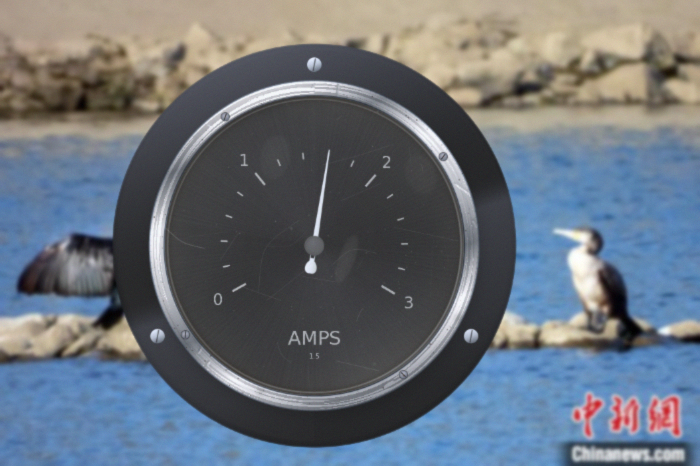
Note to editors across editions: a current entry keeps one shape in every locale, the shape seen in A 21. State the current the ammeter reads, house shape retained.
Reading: A 1.6
